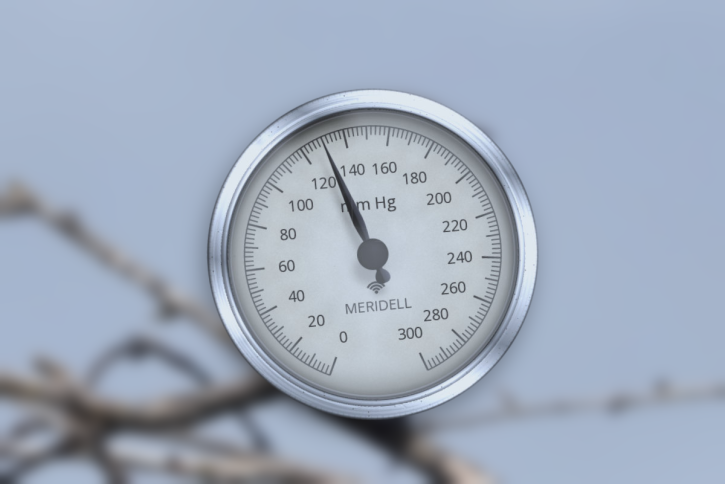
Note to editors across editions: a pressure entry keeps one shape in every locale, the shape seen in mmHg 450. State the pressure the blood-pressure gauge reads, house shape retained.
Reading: mmHg 130
